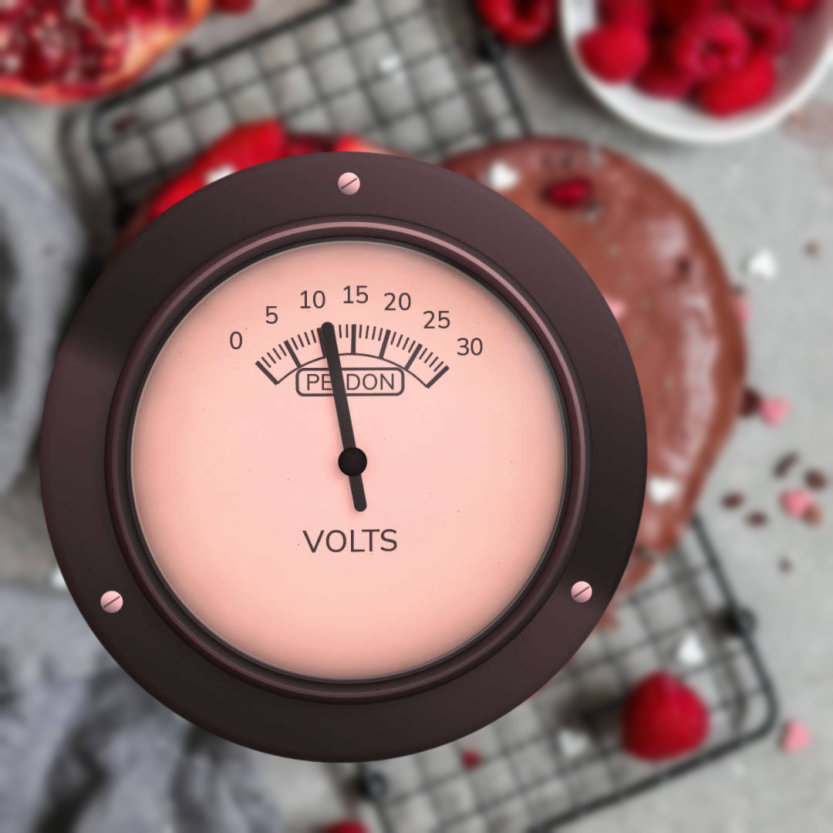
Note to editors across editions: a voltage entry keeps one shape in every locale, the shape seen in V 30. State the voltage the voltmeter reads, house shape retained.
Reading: V 11
